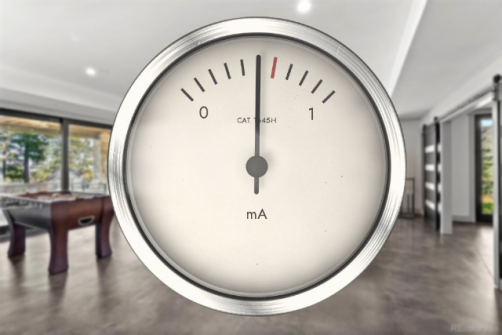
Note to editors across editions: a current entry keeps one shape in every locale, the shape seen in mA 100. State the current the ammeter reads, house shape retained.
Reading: mA 0.5
